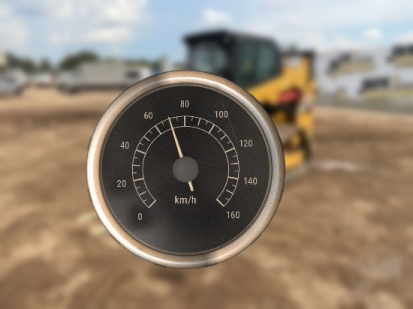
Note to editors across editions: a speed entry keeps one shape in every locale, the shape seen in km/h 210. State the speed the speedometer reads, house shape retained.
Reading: km/h 70
